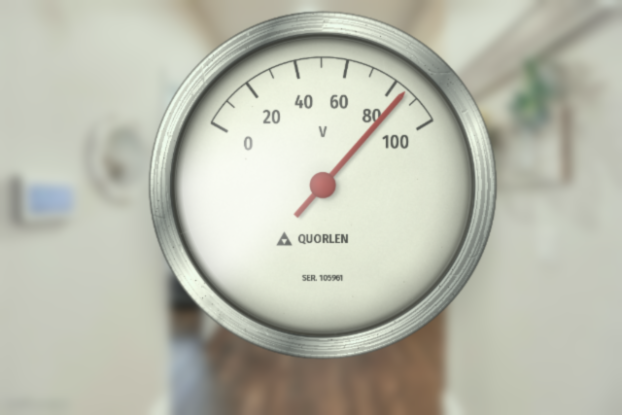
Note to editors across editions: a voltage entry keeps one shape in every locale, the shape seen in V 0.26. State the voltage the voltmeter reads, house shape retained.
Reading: V 85
